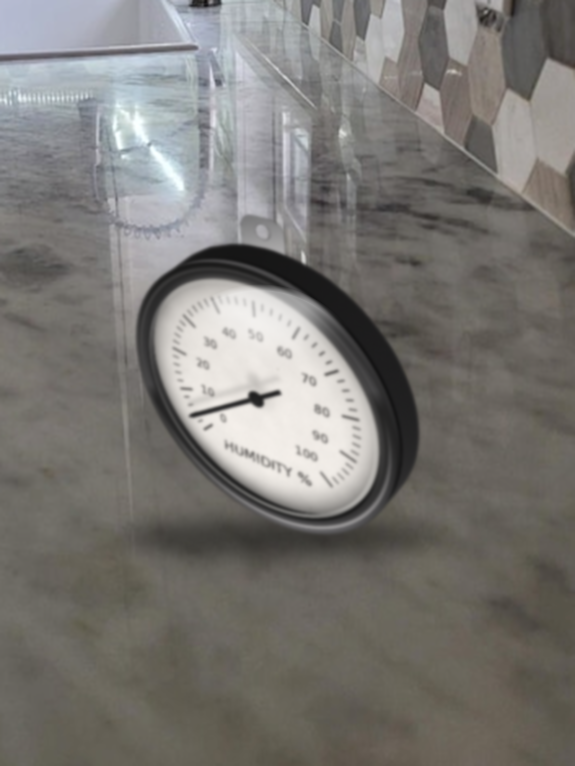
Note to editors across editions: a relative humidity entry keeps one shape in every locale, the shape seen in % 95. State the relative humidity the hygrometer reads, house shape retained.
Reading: % 4
